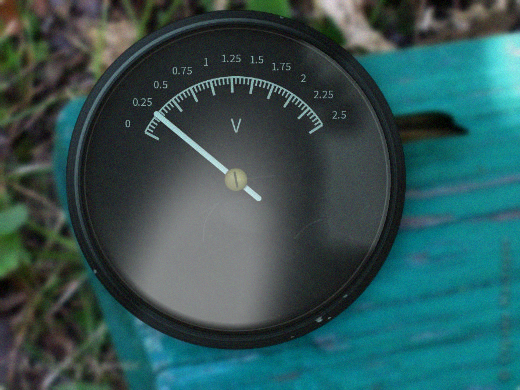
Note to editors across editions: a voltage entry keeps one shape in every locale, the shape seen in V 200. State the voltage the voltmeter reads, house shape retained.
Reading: V 0.25
